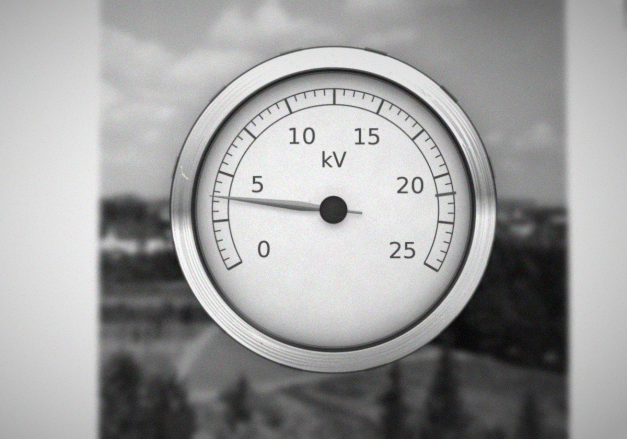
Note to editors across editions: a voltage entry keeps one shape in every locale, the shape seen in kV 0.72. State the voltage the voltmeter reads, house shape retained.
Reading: kV 3.75
